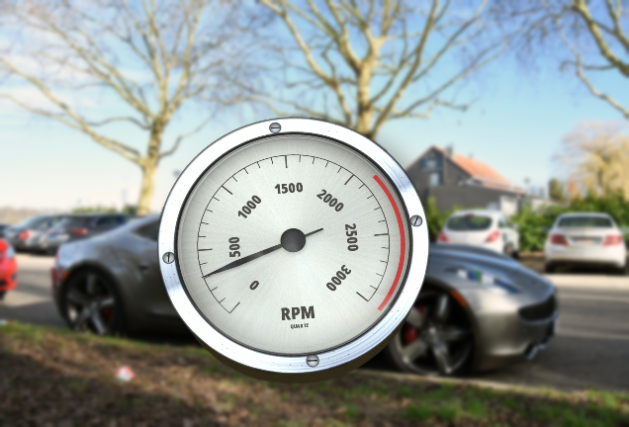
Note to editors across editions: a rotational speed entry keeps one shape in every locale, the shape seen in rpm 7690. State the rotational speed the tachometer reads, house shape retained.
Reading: rpm 300
